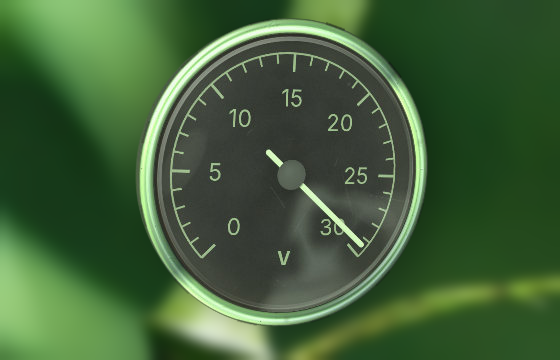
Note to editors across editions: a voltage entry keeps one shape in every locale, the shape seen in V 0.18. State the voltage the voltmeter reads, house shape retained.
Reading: V 29.5
